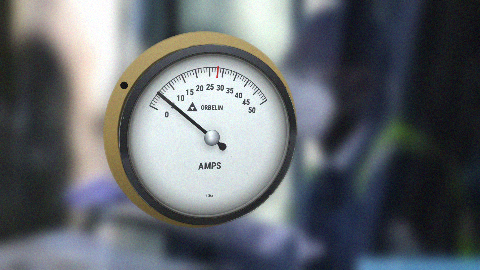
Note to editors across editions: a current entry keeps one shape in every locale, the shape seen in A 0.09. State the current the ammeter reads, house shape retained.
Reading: A 5
